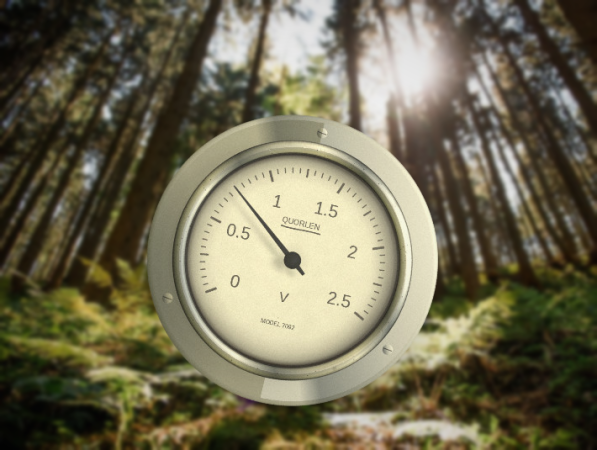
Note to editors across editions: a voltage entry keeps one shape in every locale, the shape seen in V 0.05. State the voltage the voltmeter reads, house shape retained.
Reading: V 0.75
